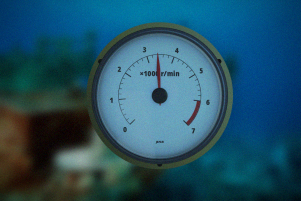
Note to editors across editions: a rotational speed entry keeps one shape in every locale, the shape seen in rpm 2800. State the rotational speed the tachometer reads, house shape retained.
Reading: rpm 3400
